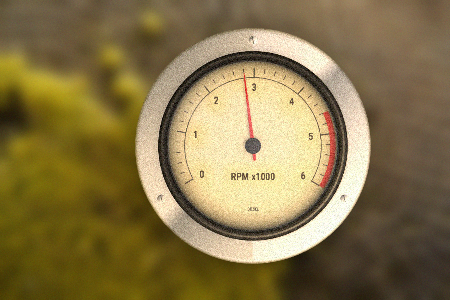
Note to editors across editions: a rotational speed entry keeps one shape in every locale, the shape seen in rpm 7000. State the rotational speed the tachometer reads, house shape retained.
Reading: rpm 2800
